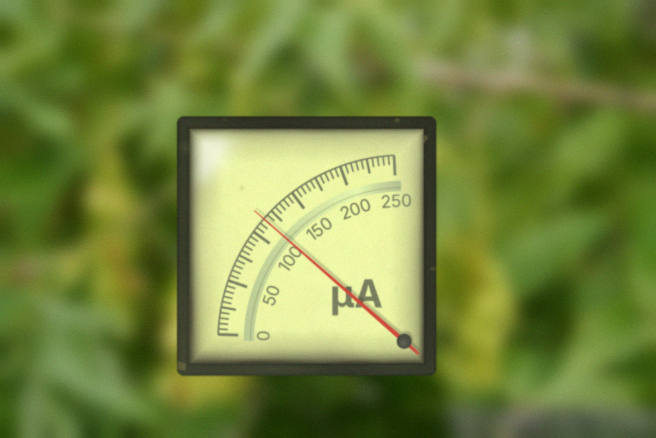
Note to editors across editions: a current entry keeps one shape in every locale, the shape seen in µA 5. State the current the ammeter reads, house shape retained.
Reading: µA 115
